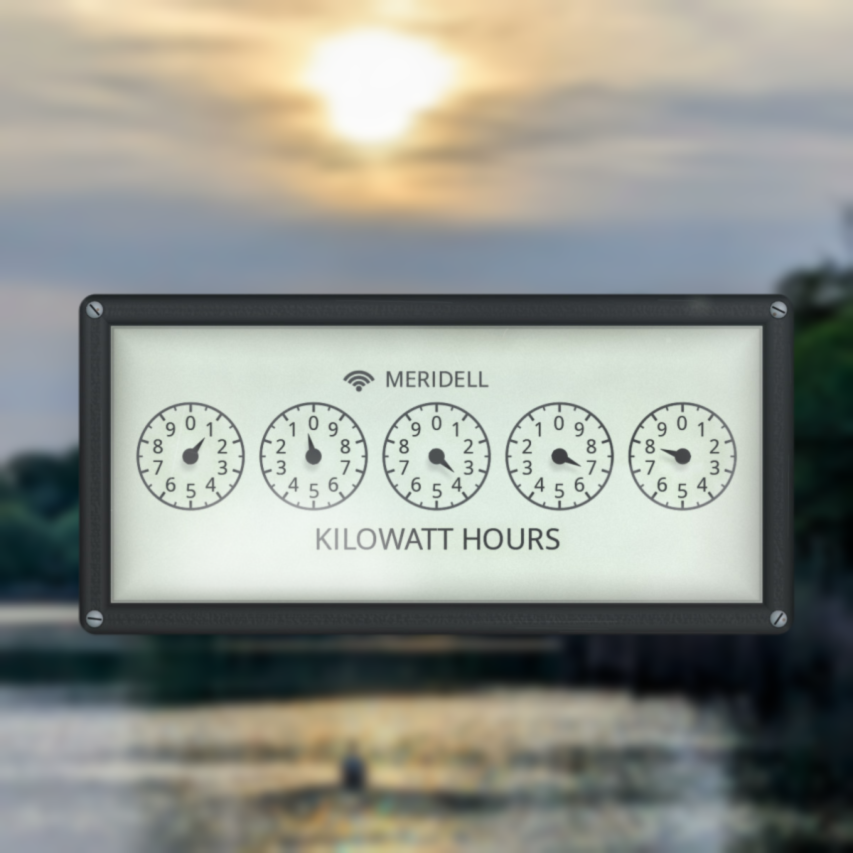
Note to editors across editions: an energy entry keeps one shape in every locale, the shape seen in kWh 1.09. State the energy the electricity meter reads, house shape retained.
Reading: kWh 10368
